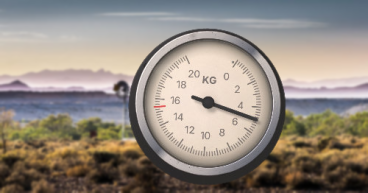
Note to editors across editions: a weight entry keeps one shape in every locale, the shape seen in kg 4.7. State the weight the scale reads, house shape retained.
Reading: kg 5
